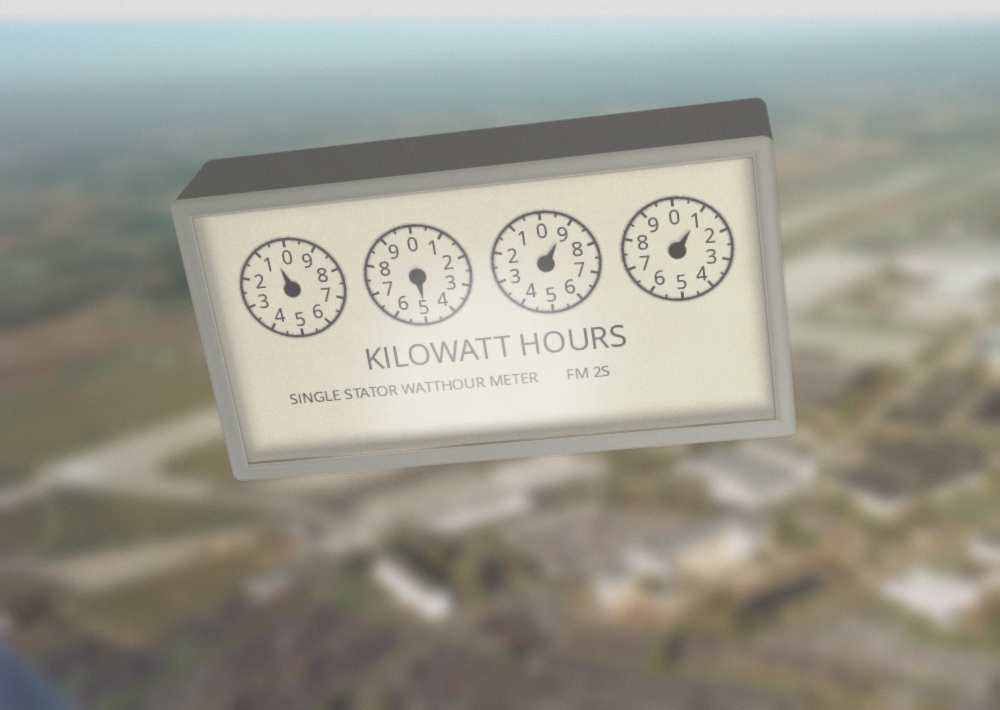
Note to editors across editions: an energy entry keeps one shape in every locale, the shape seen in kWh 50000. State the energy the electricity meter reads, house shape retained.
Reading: kWh 491
